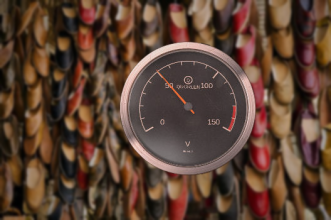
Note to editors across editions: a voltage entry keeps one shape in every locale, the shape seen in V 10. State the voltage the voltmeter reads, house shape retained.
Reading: V 50
